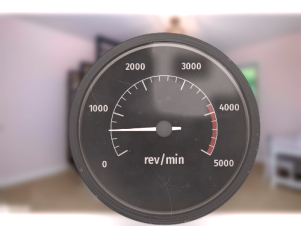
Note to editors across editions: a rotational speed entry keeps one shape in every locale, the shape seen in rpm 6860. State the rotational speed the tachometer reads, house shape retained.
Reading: rpm 600
